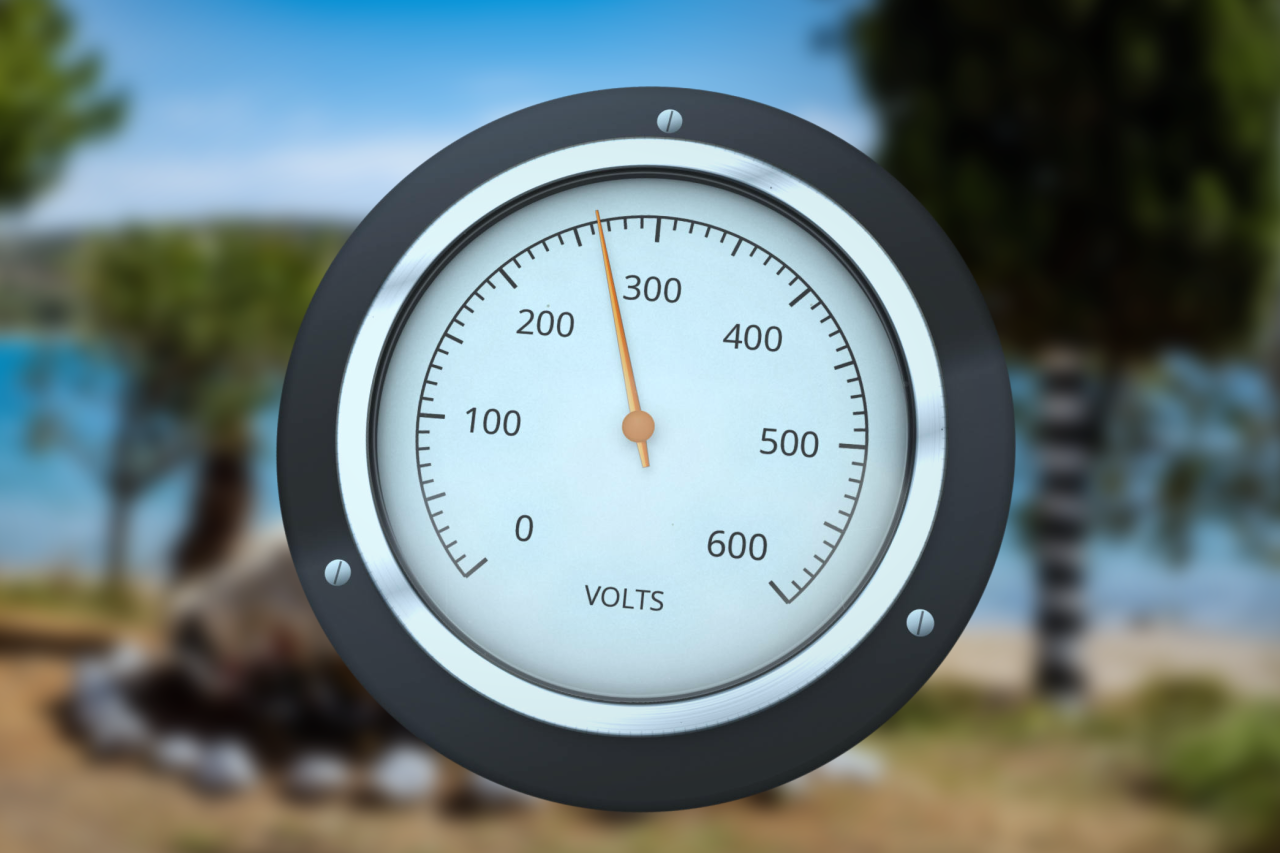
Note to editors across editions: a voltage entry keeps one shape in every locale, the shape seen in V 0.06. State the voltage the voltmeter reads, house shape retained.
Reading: V 265
